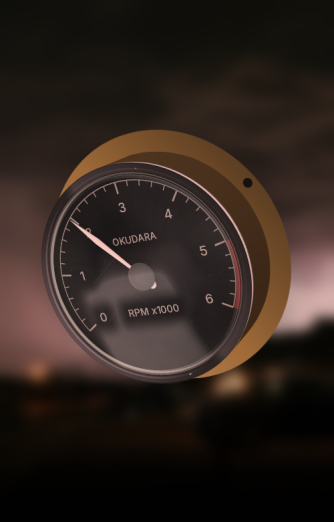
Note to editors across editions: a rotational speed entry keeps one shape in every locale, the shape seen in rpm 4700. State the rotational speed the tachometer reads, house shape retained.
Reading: rpm 2000
